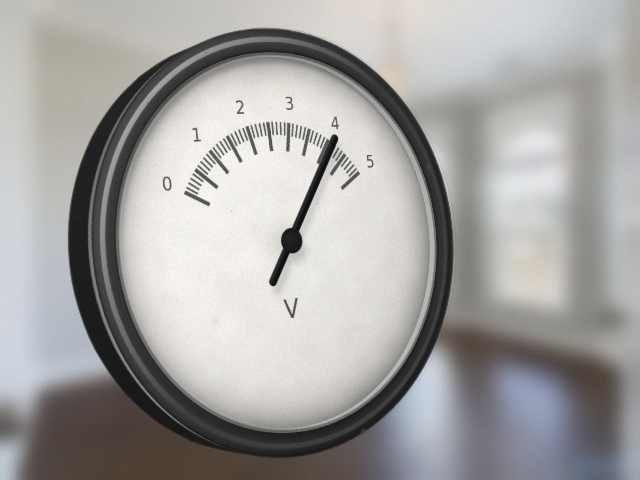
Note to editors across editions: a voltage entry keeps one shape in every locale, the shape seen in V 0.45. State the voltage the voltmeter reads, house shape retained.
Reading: V 4
